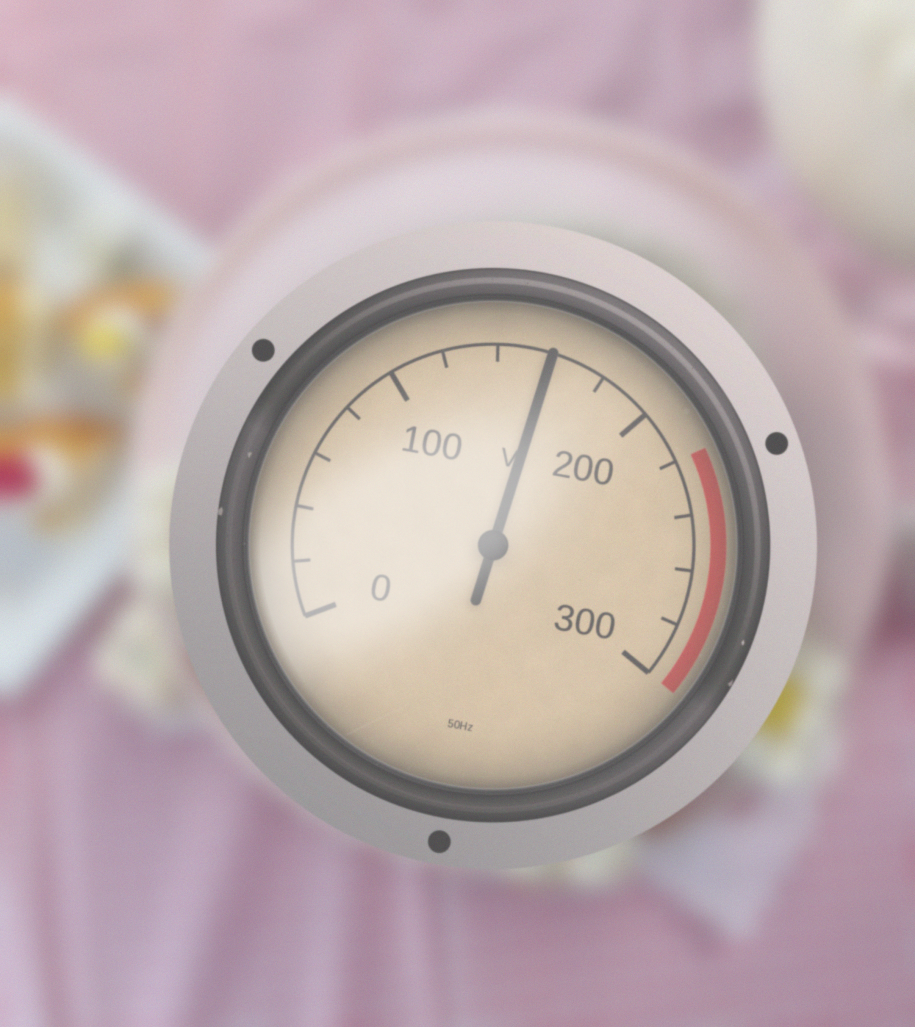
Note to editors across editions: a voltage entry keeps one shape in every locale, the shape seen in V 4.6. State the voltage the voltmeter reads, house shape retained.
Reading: V 160
